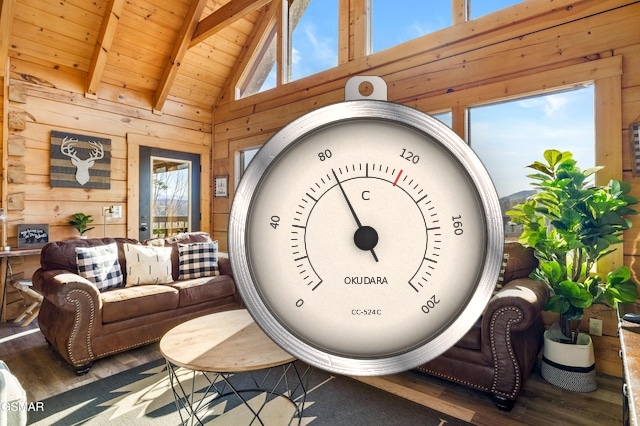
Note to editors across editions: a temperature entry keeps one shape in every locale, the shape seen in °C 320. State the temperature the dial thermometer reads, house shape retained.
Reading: °C 80
